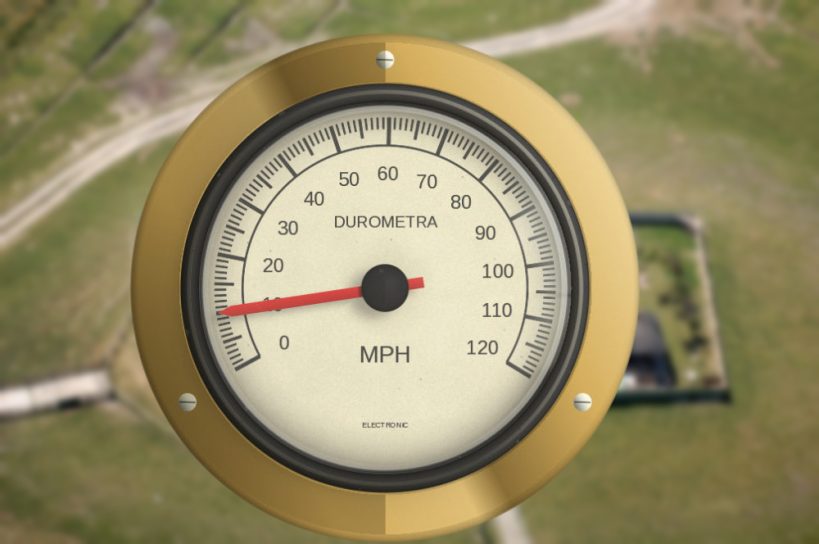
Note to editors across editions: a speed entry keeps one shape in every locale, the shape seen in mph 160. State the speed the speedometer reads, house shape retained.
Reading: mph 10
